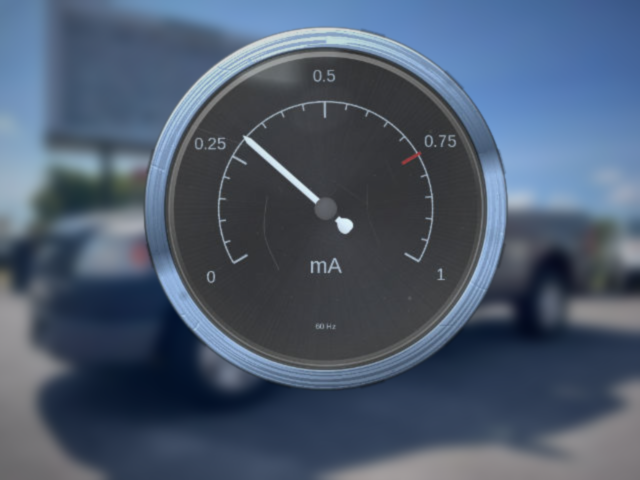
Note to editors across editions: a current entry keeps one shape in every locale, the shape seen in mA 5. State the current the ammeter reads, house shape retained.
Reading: mA 0.3
